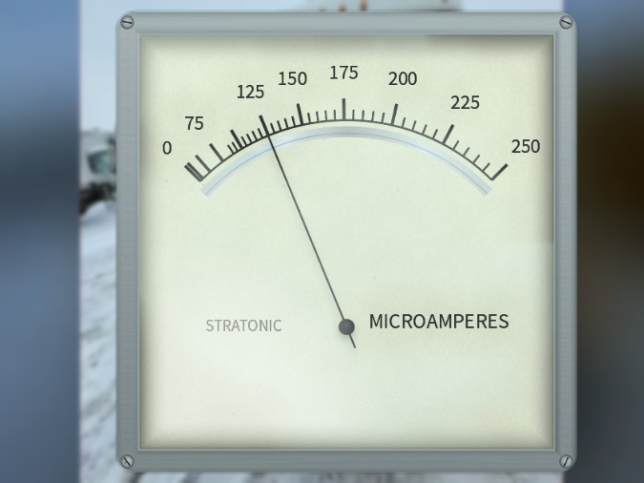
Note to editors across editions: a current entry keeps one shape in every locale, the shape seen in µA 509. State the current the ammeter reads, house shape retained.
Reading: µA 125
